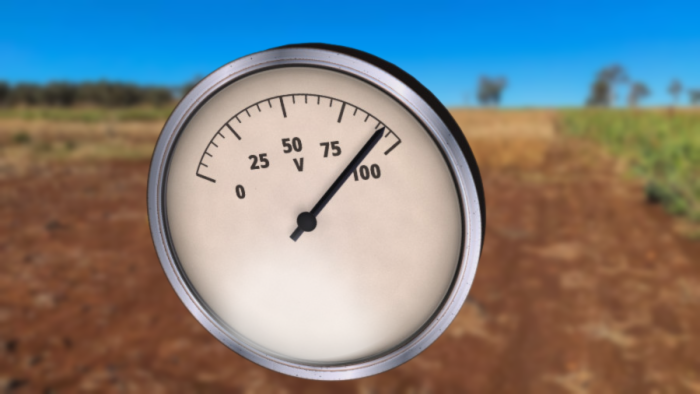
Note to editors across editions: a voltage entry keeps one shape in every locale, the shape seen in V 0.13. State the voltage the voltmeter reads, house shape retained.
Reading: V 92.5
